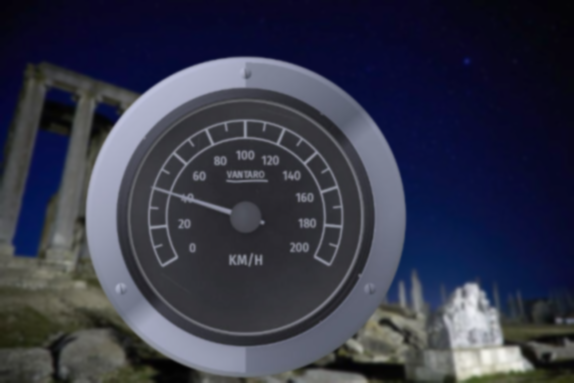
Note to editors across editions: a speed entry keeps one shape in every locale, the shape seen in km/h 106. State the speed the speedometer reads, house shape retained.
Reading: km/h 40
